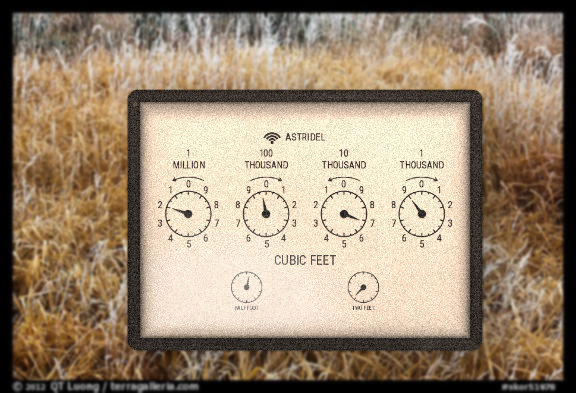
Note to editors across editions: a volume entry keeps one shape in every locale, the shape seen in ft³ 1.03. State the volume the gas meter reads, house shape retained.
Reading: ft³ 196900
